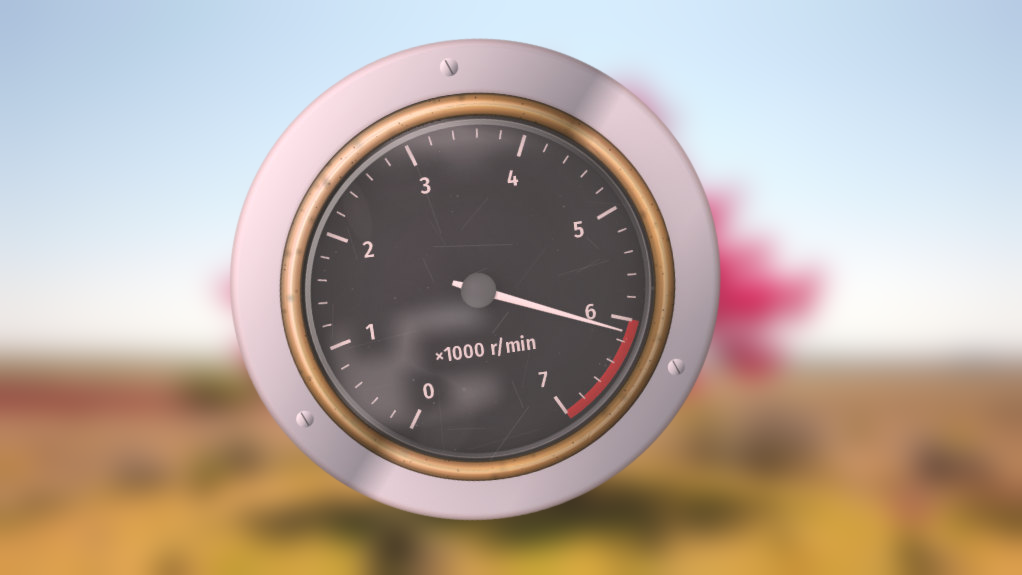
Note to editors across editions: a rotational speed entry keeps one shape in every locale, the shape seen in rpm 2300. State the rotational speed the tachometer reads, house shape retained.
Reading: rpm 6100
